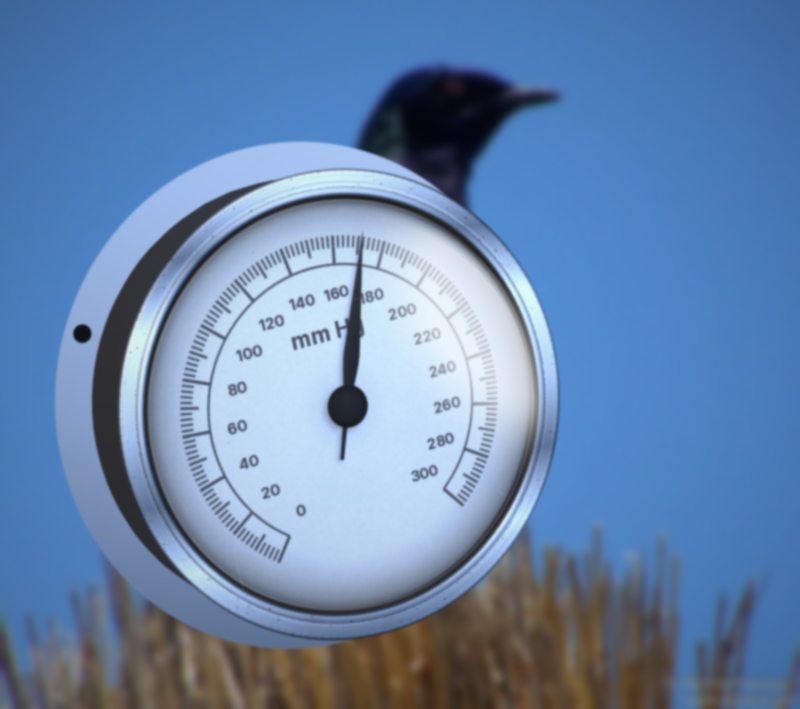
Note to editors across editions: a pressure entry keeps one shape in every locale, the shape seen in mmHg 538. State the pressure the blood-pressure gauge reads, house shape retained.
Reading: mmHg 170
